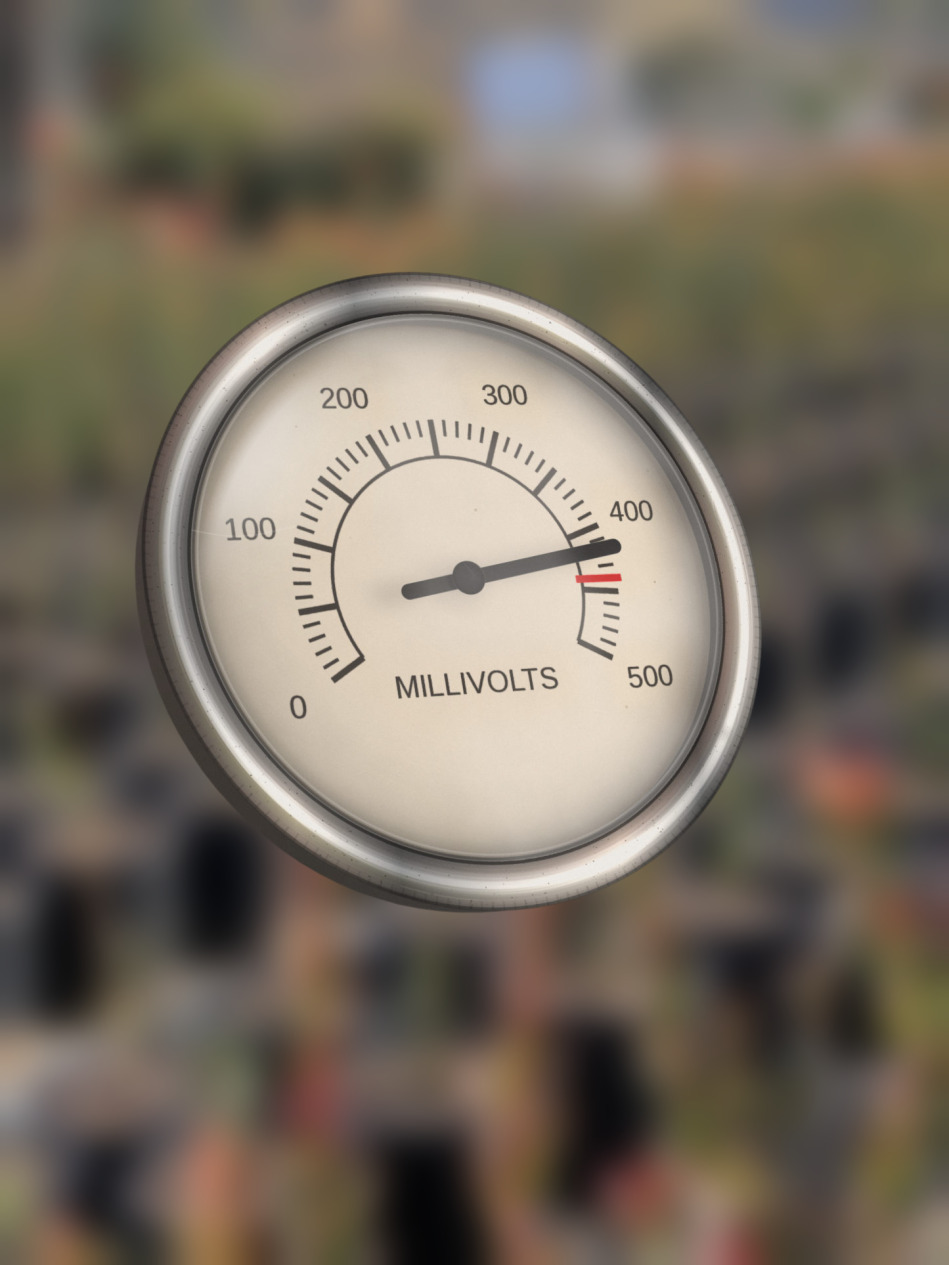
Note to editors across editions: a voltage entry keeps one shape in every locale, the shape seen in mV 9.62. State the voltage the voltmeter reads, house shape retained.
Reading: mV 420
